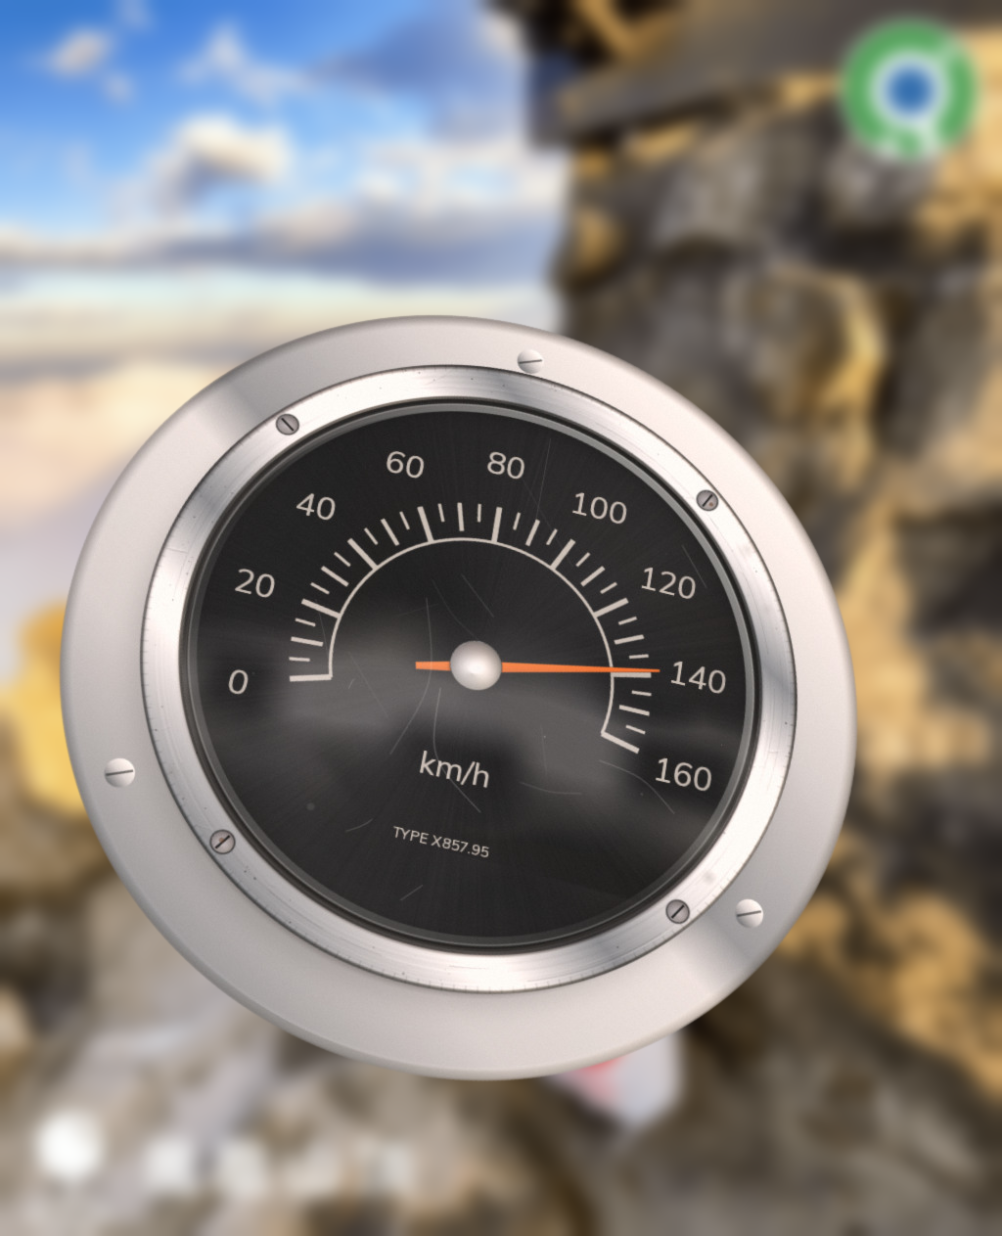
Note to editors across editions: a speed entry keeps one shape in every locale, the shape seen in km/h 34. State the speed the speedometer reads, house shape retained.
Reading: km/h 140
